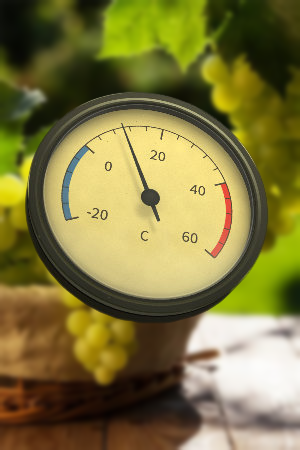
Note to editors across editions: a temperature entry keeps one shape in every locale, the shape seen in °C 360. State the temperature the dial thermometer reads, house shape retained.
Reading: °C 10
